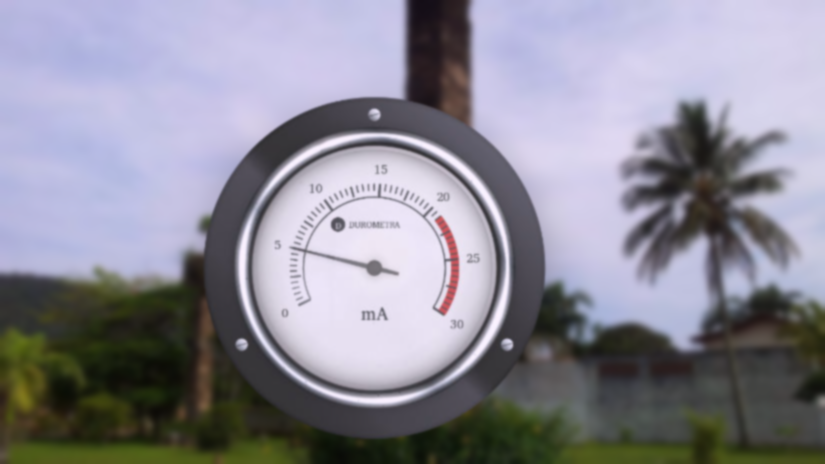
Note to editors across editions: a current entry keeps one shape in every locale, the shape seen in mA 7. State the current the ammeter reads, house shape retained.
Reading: mA 5
